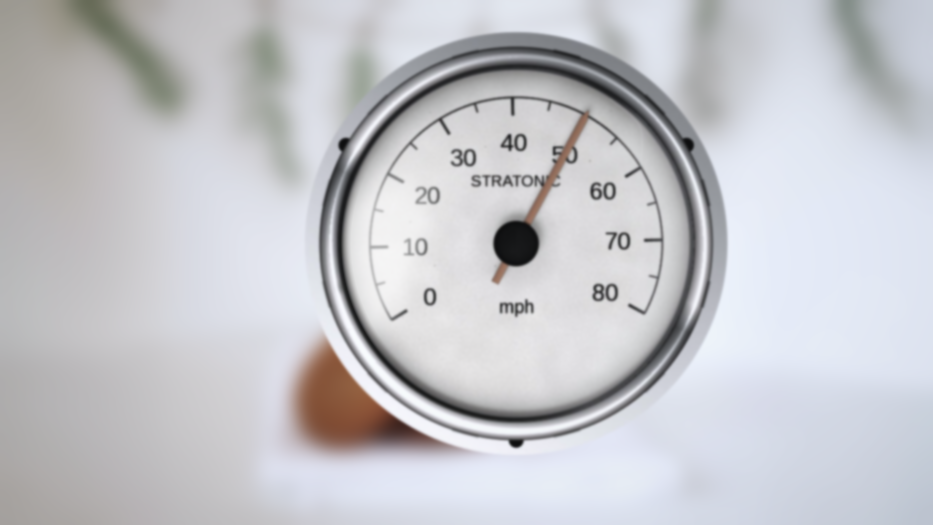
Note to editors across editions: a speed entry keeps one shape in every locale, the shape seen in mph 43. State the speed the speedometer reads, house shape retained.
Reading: mph 50
